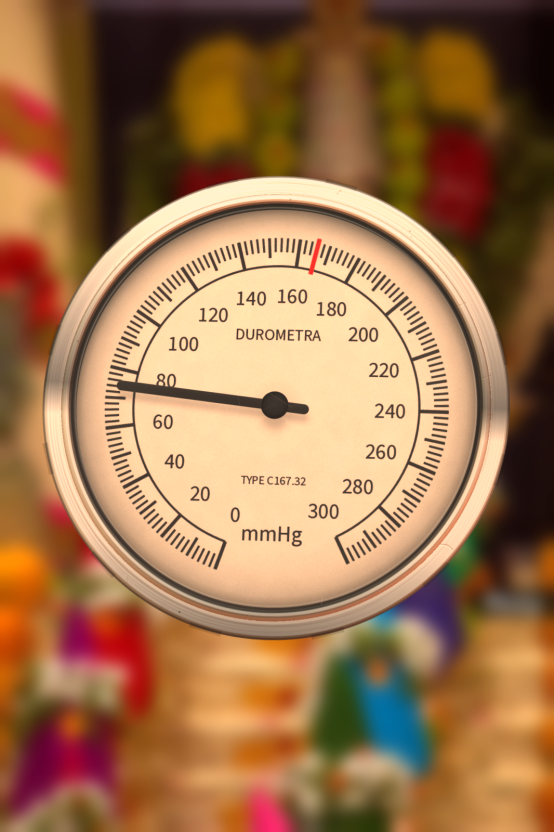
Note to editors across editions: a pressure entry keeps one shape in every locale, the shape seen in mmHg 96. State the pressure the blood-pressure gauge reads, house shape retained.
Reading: mmHg 74
